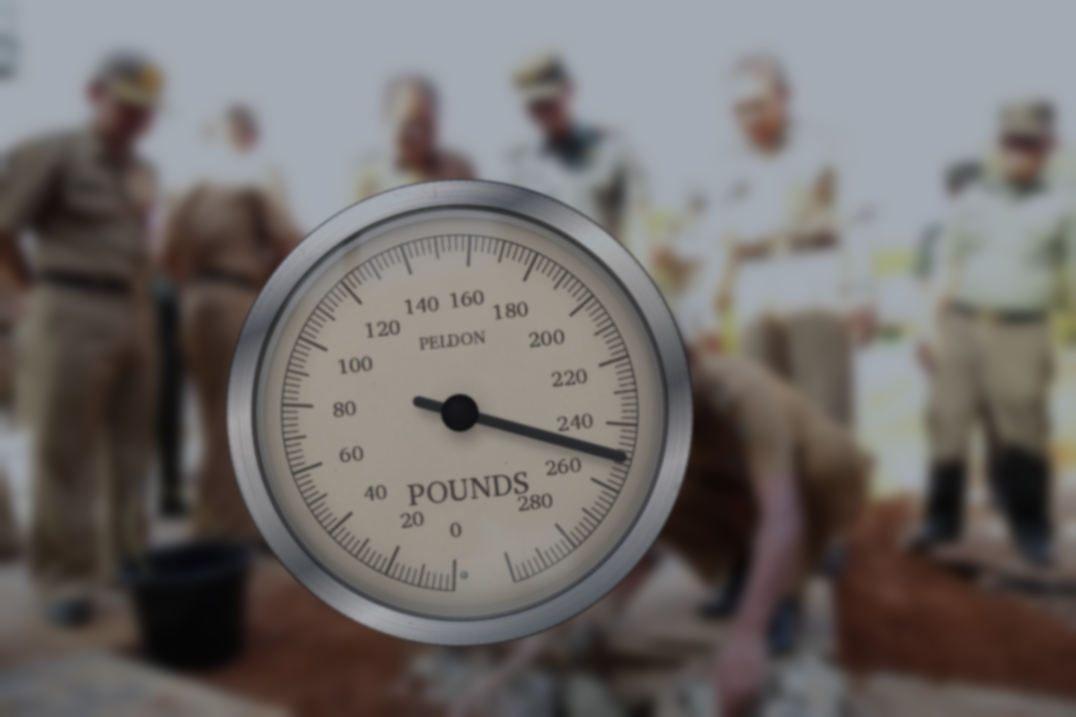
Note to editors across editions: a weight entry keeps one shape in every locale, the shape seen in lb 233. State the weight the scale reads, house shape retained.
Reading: lb 250
